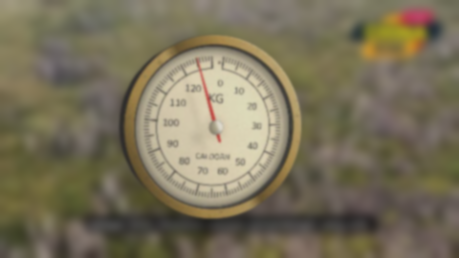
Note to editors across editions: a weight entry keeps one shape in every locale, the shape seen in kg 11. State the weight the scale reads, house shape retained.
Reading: kg 125
